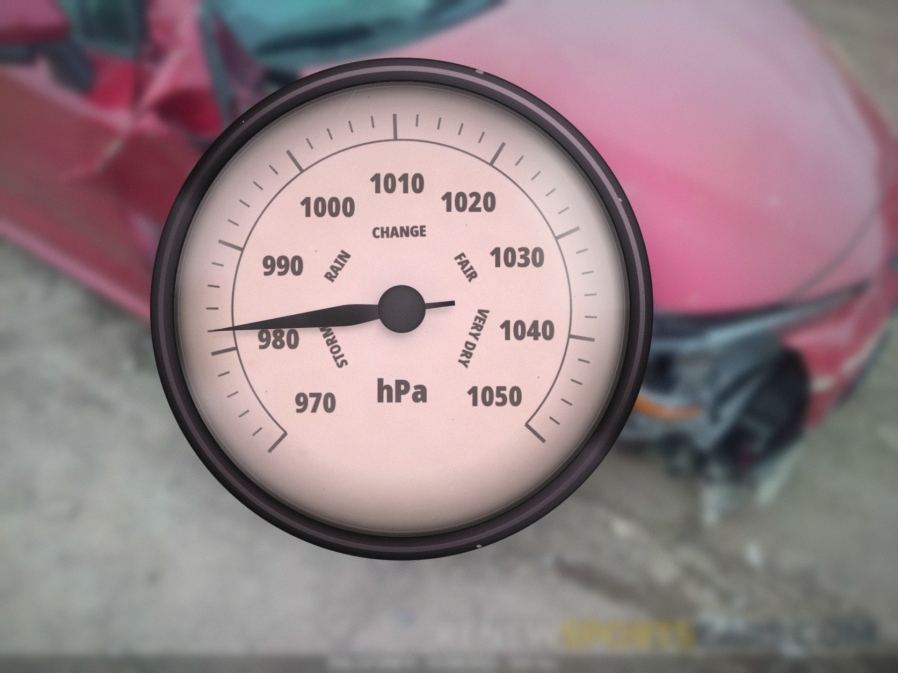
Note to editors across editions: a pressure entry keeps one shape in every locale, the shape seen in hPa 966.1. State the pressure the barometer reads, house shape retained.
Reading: hPa 982
